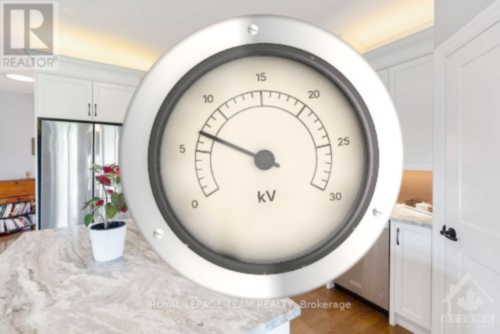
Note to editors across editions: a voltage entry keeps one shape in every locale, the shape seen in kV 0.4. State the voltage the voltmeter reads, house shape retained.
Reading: kV 7
